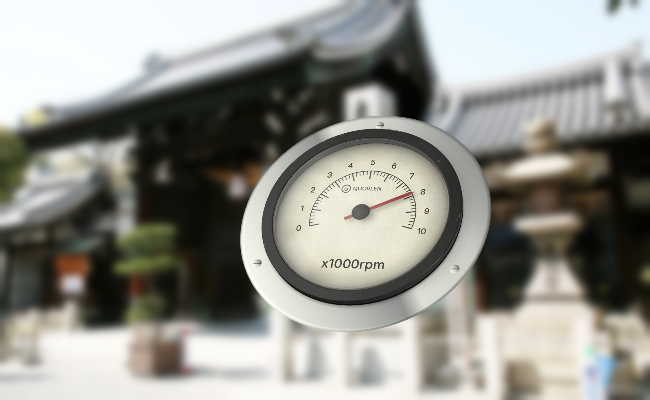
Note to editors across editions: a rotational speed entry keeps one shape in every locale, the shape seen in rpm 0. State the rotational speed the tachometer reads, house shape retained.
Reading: rpm 8000
